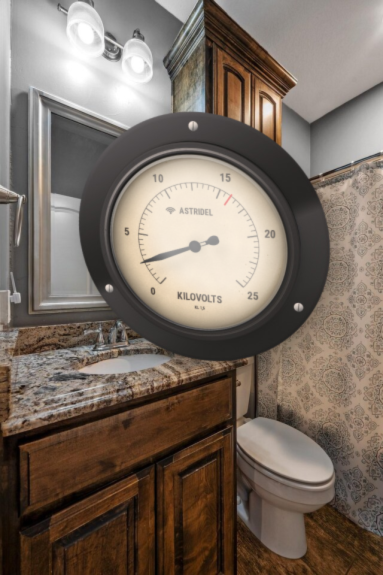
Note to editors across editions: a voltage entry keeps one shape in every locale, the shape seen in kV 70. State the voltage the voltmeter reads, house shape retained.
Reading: kV 2.5
